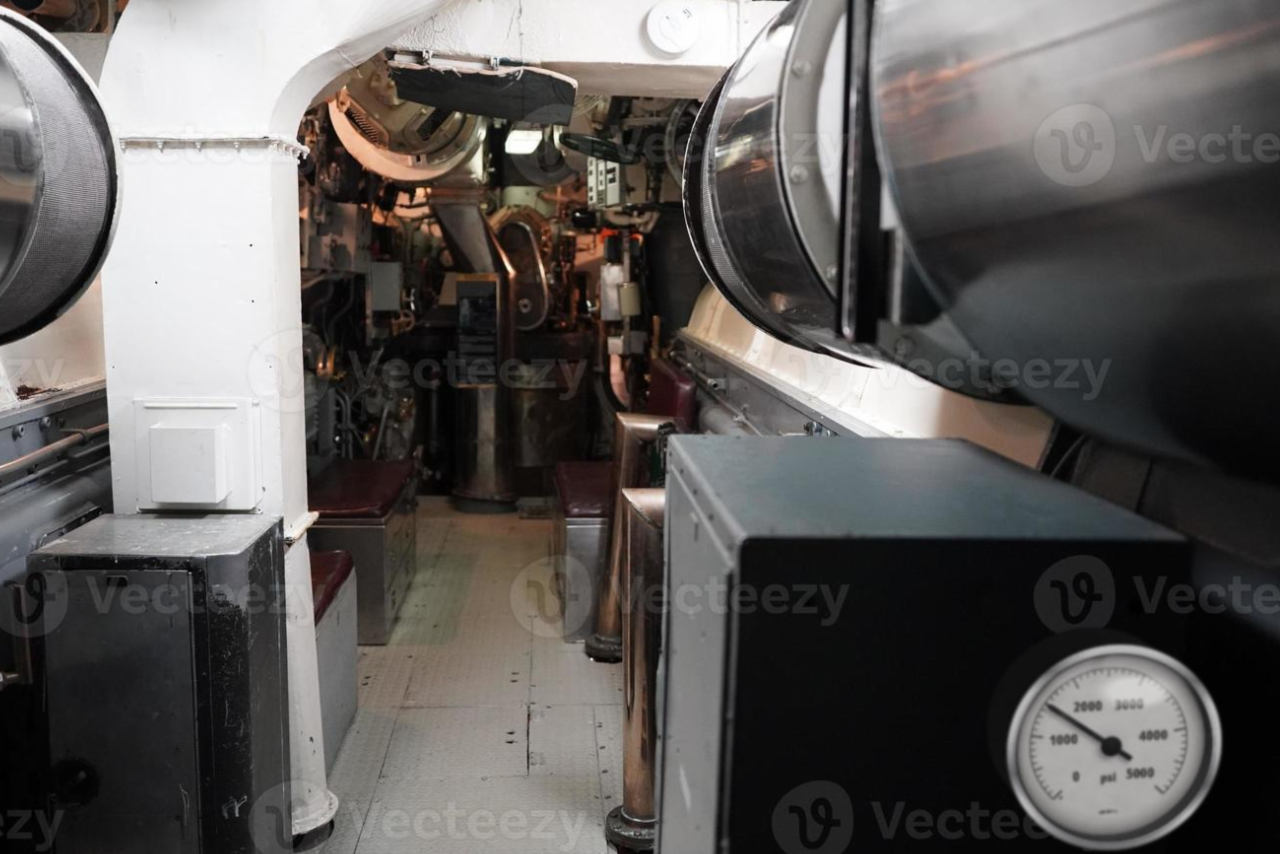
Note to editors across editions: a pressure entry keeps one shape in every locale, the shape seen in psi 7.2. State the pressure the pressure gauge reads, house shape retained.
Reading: psi 1500
